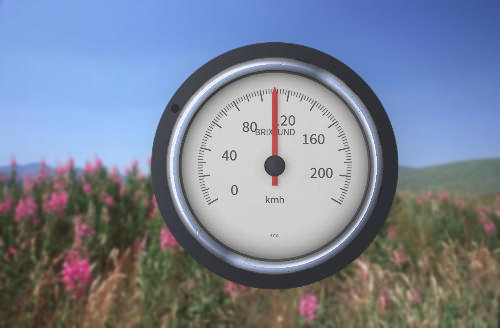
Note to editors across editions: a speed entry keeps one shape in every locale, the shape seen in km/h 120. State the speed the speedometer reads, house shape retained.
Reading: km/h 110
